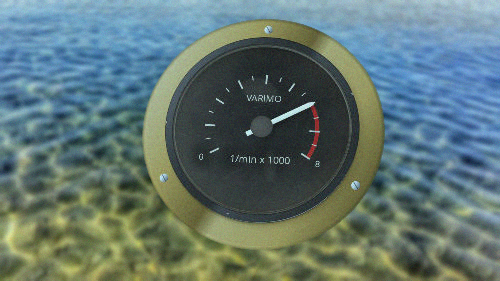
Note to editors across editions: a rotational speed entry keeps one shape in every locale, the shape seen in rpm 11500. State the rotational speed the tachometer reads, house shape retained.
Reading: rpm 6000
